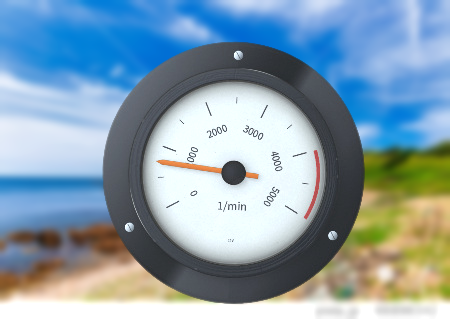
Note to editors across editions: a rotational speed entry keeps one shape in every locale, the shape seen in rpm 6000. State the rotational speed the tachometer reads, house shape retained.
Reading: rpm 750
